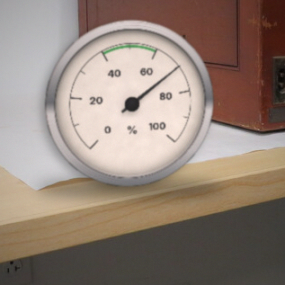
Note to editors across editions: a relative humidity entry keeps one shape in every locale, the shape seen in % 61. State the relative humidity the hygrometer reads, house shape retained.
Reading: % 70
